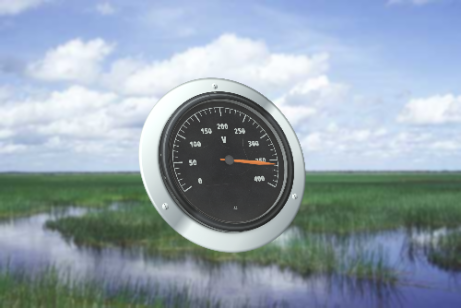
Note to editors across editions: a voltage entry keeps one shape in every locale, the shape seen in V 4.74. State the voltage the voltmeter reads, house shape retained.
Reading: V 360
